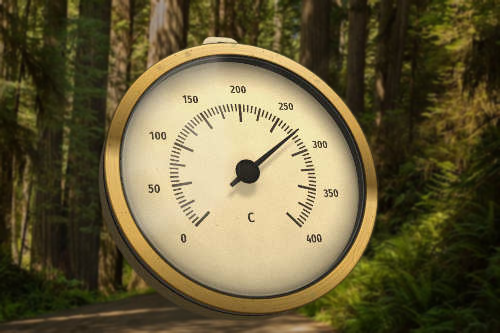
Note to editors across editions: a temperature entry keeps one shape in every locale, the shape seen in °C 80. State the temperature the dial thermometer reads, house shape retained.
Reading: °C 275
